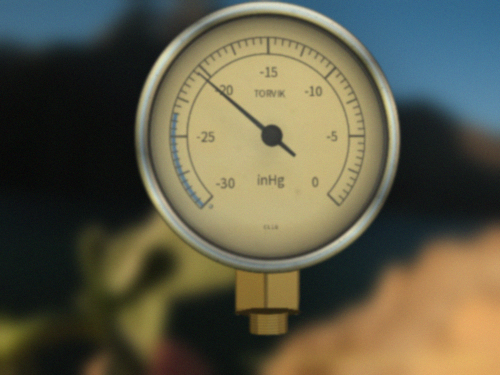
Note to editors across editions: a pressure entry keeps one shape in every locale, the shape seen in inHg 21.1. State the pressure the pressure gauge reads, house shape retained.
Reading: inHg -20.5
